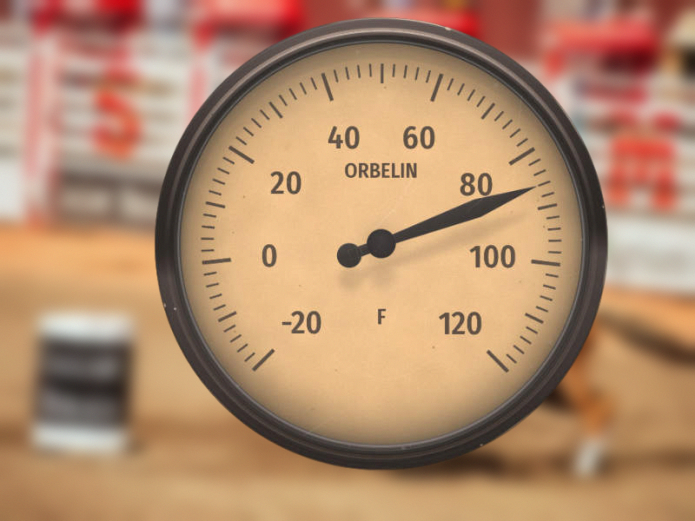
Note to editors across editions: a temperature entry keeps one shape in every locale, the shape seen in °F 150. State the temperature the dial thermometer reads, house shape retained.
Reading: °F 86
